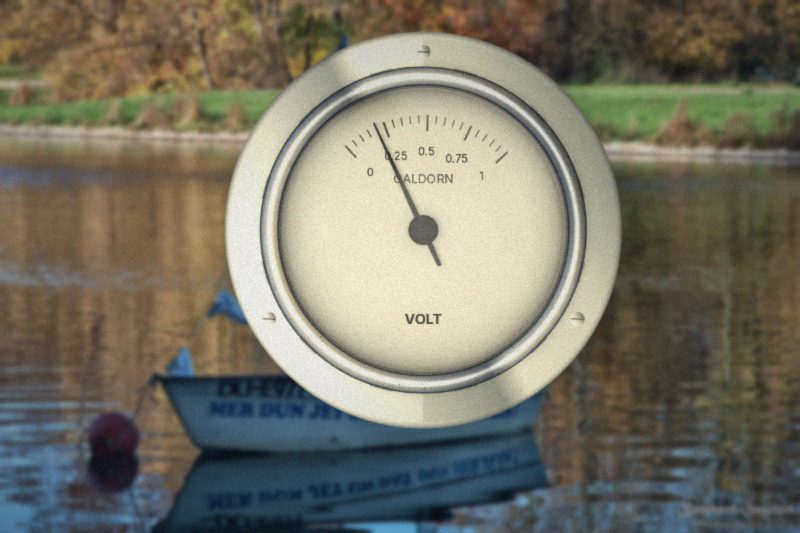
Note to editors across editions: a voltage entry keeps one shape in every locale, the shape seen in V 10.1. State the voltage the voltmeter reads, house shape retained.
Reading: V 0.2
